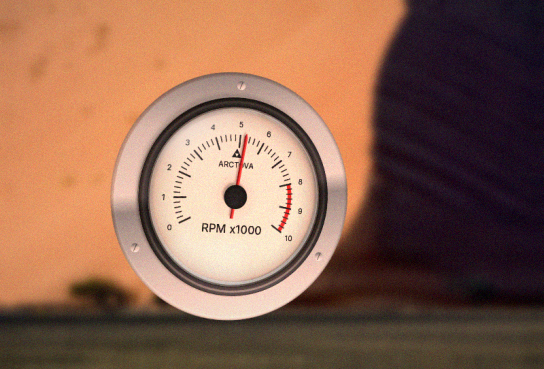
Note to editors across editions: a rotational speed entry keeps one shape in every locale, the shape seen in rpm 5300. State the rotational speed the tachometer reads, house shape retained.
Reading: rpm 5200
